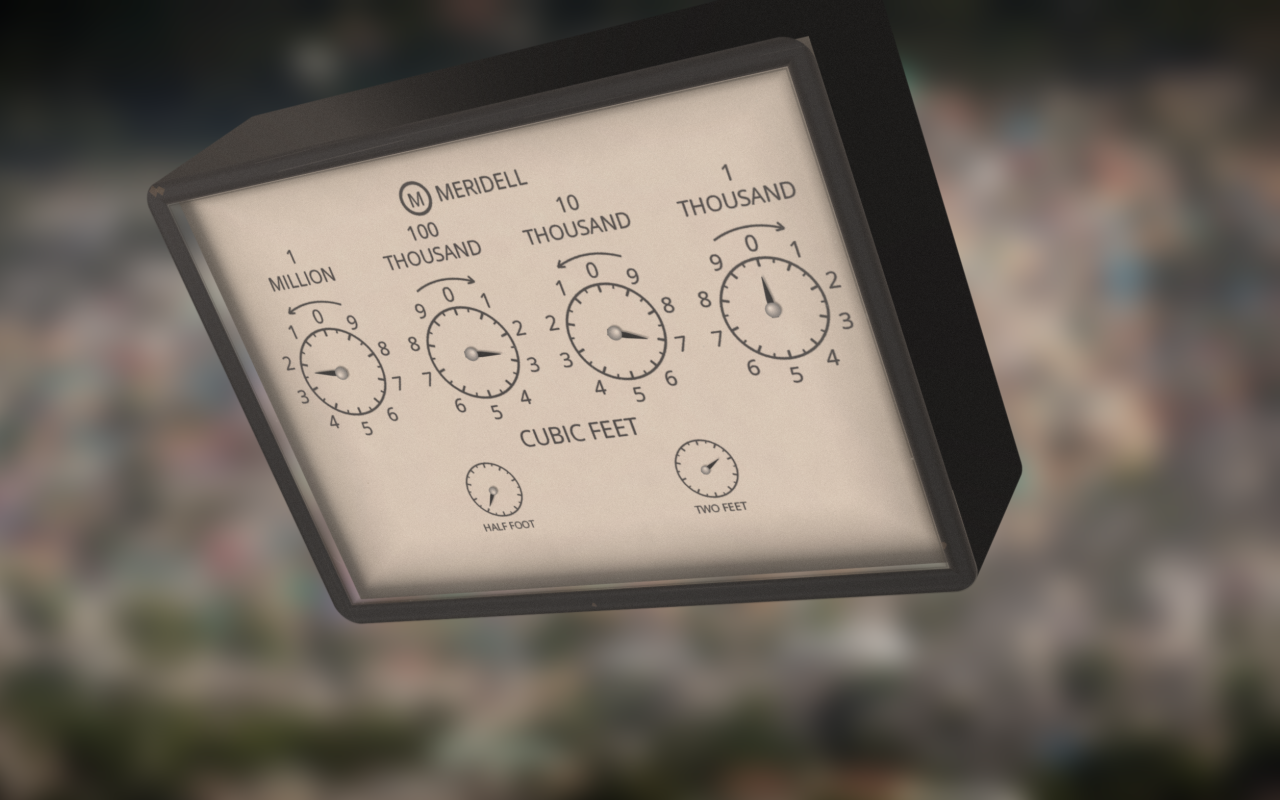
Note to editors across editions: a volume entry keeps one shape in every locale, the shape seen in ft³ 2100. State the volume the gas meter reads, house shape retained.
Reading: ft³ 227000
